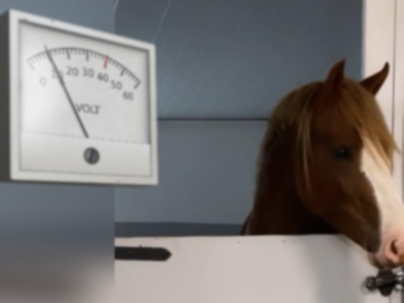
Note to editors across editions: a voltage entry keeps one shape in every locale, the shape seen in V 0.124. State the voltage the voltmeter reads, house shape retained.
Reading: V 10
